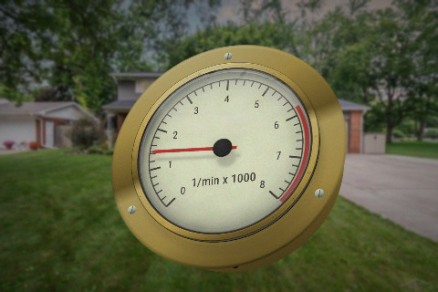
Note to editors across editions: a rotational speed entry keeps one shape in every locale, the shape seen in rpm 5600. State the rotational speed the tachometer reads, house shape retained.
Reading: rpm 1400
